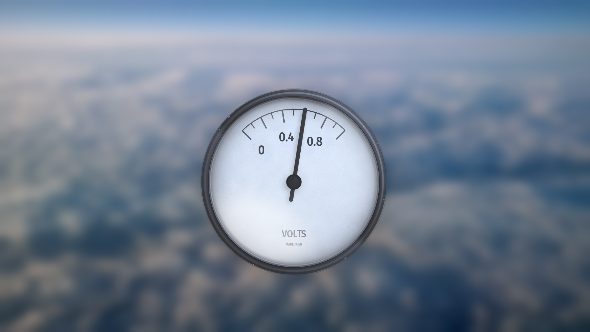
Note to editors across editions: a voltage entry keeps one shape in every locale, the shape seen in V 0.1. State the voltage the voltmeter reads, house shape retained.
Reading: V 0.6
